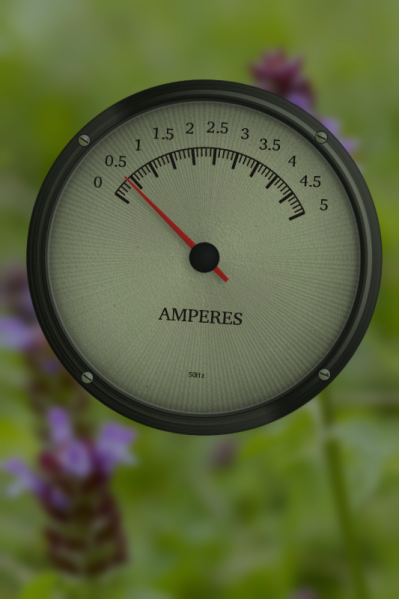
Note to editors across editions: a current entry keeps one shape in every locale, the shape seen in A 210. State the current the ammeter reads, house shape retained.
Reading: A 0.4
